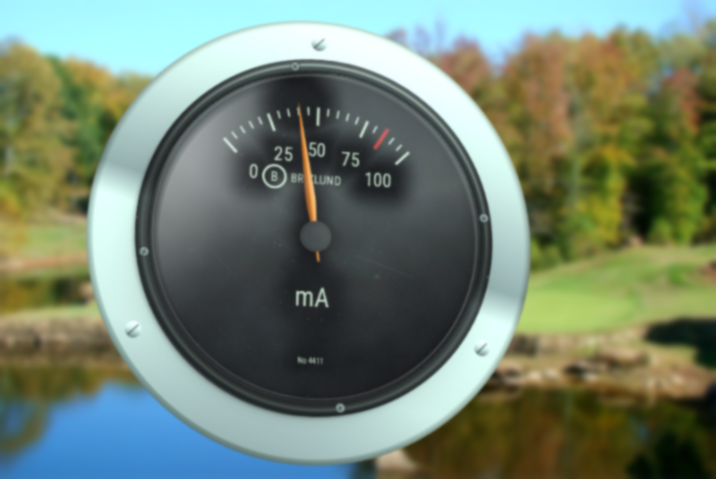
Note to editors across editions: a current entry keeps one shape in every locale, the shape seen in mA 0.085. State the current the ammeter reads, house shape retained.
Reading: mA 40
